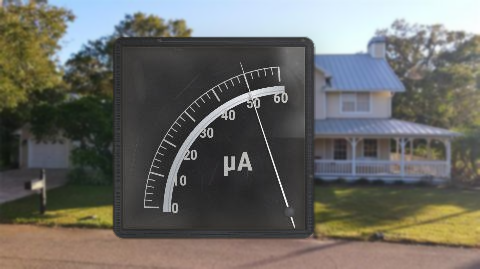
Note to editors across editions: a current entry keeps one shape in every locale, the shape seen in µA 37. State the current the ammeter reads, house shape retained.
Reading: µA 50
